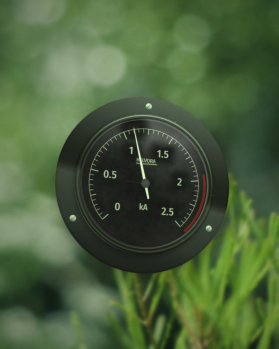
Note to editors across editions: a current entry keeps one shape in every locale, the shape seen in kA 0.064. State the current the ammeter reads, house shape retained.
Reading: kA 1.1
